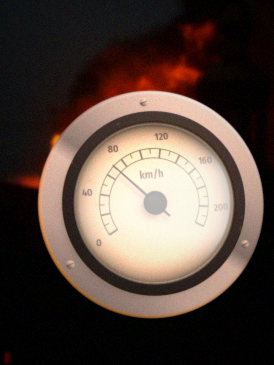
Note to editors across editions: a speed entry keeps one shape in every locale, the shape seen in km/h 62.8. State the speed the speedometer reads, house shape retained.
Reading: km/h 70
